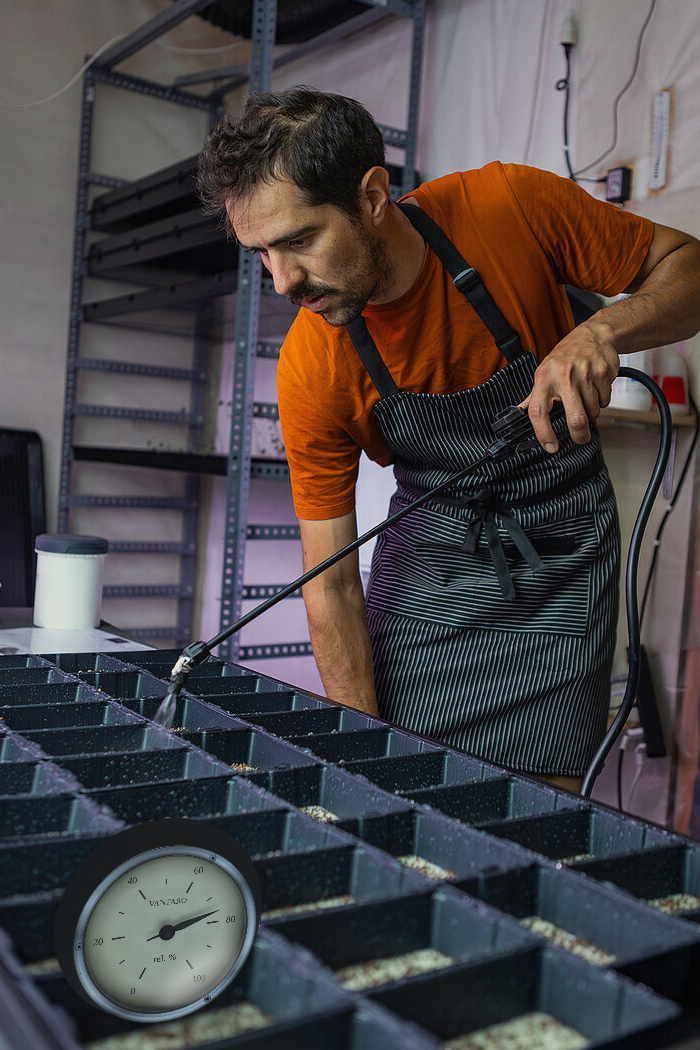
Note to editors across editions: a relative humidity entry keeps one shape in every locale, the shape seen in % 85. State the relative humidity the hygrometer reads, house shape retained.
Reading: % 75
